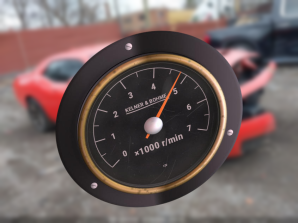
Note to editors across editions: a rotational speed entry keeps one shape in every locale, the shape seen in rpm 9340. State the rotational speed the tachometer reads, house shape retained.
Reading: rpm 4750
